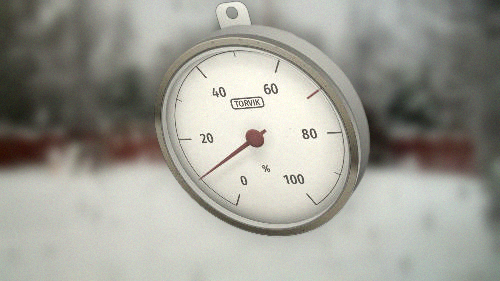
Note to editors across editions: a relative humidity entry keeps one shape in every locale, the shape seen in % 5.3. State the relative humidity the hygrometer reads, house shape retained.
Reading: % 10
